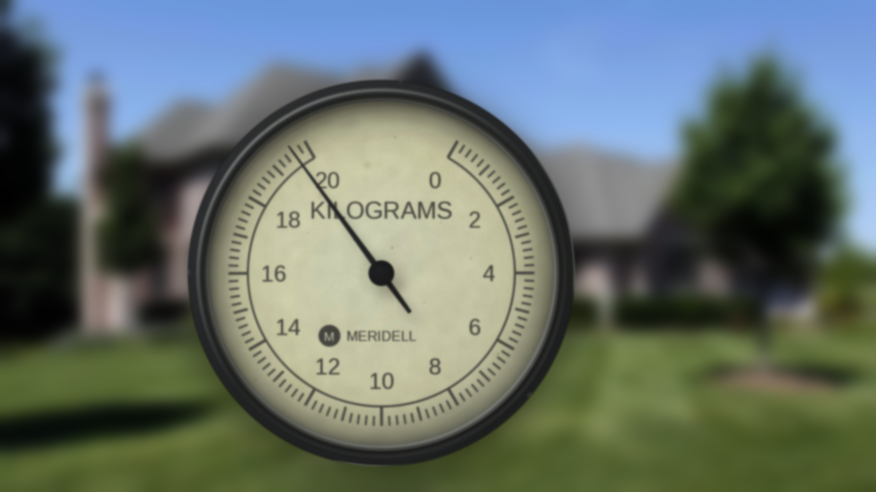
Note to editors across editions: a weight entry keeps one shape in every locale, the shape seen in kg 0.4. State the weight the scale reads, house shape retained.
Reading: kg 19.6
